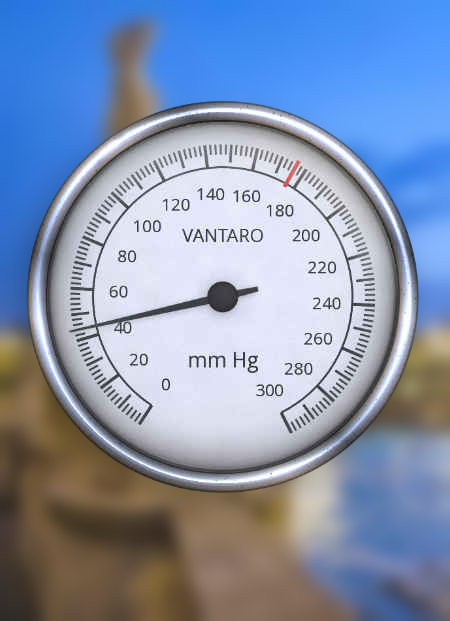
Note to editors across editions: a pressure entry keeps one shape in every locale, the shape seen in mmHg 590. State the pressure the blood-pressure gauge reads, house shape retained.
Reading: mmHg 44
